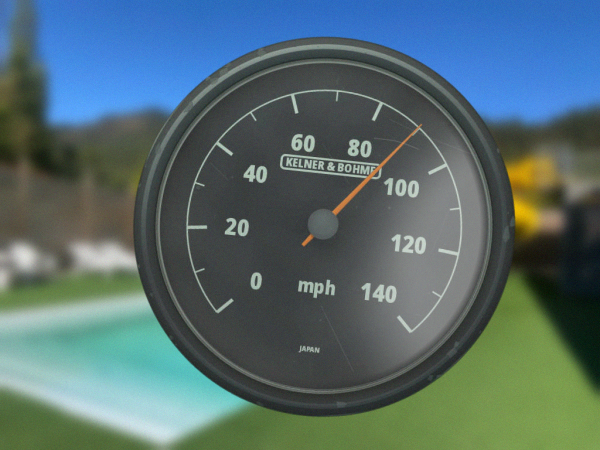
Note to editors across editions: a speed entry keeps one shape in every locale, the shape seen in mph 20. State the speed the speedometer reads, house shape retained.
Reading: mph 90
